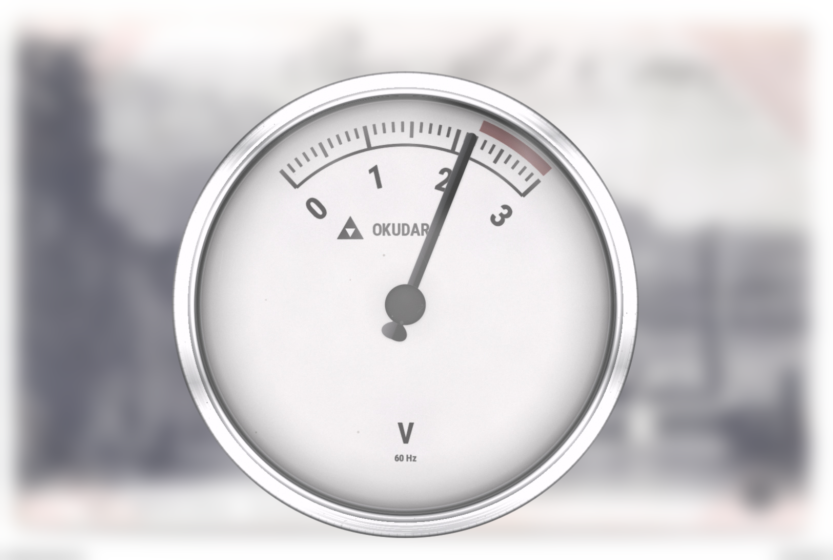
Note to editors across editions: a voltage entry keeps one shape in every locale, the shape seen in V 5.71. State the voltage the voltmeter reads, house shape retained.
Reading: V 2.15
